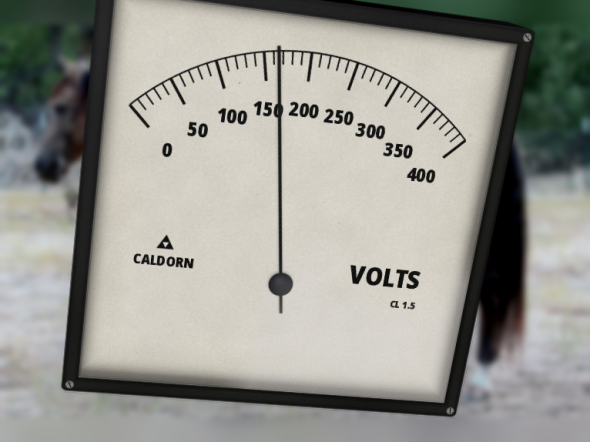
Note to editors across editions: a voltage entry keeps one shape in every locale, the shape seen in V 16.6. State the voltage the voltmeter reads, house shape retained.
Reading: V 165
